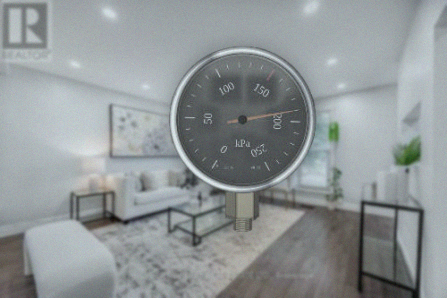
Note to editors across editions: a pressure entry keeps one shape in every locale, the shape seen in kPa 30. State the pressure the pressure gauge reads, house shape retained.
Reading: kPa 190
